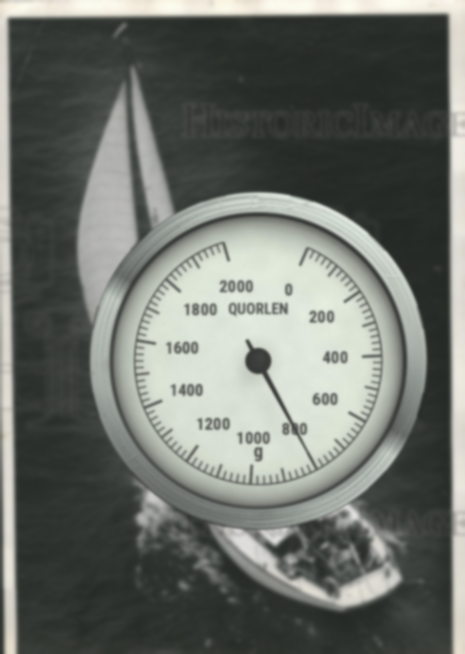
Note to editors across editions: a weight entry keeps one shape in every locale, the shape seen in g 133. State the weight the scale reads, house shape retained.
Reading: g 800
